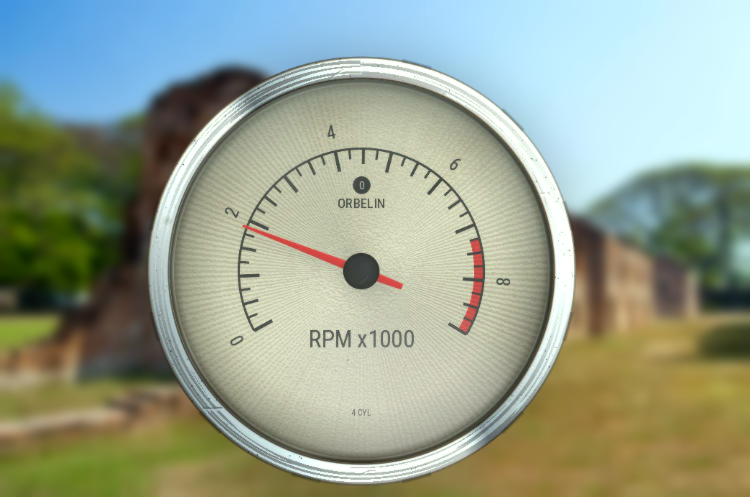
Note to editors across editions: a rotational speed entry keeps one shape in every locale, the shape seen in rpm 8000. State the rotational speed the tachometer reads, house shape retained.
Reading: rpm 1875
